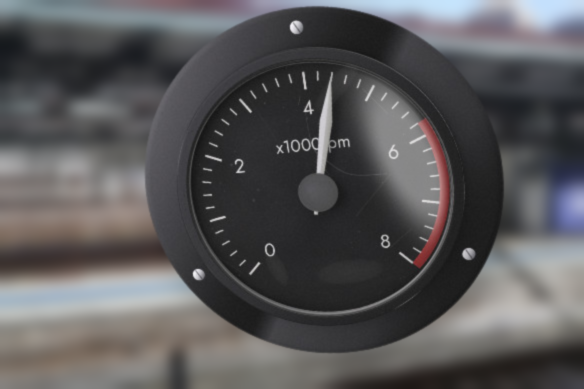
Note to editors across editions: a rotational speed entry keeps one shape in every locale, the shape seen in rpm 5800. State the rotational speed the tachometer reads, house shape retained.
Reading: rpm 4400
